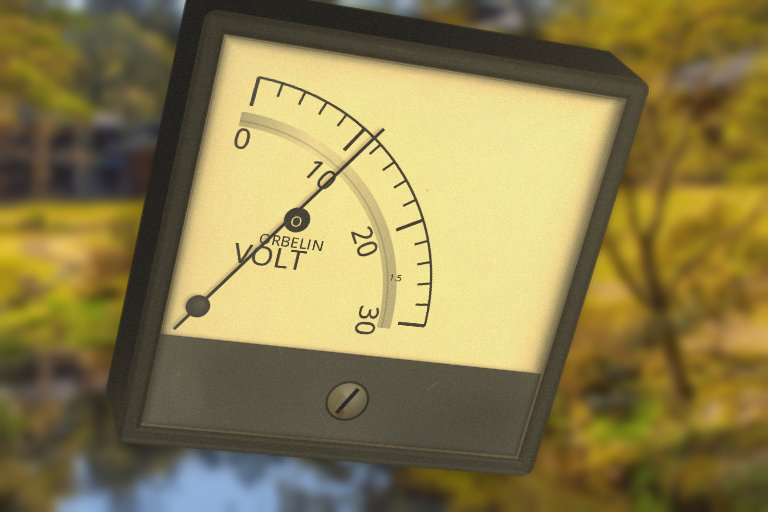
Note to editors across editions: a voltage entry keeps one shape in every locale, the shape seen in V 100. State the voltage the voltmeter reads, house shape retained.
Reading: V 11
